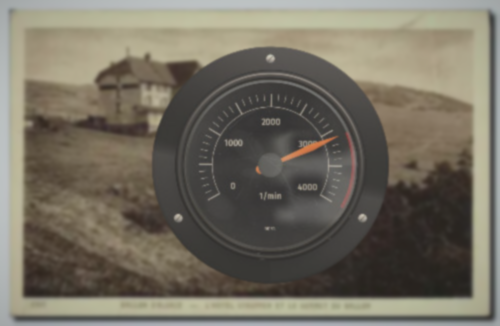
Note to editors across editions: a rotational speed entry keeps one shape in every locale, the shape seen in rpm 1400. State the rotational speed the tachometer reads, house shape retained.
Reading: rpm 3100
